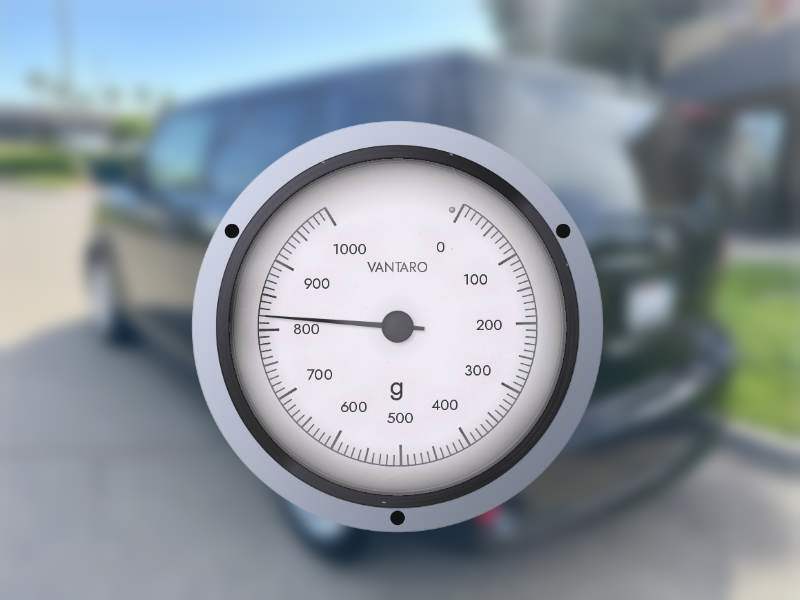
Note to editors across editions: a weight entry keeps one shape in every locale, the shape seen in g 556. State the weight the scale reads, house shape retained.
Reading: g 820
